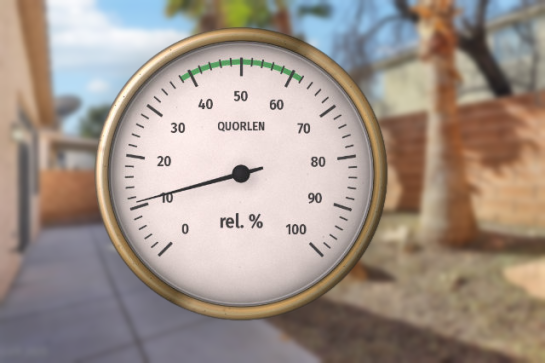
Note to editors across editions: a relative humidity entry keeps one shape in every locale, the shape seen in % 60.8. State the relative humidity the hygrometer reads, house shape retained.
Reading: % 11
